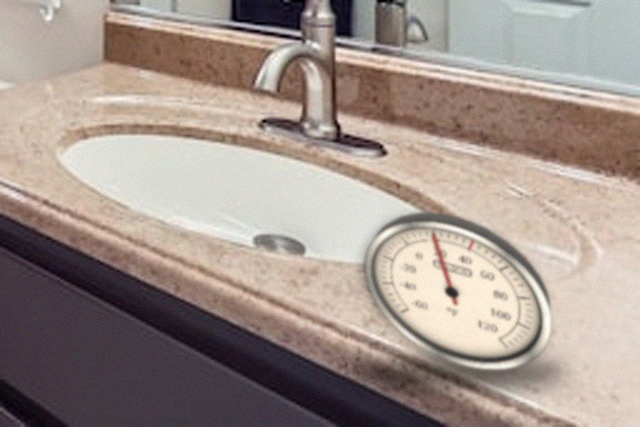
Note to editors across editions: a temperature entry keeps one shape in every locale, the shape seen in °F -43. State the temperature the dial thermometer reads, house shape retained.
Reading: °F 20
